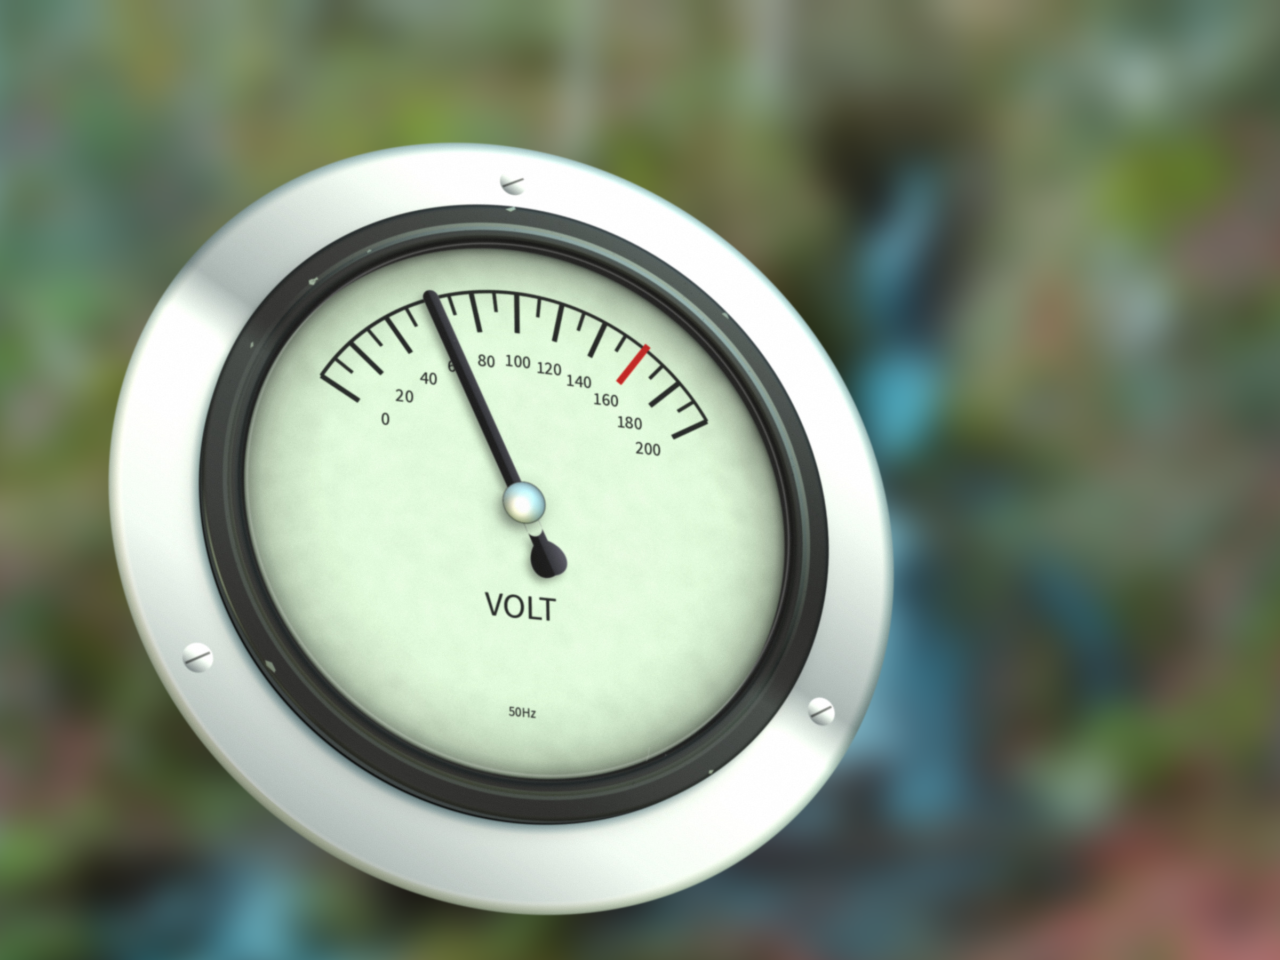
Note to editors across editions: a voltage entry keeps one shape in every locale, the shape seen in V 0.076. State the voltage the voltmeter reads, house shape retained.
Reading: V 60
